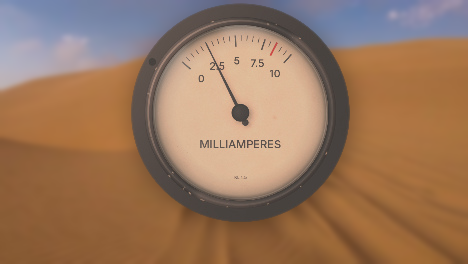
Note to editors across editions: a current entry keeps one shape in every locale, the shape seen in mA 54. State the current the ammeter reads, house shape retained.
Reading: mA 2.5
